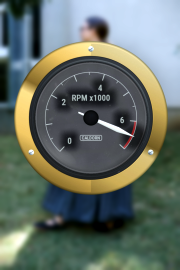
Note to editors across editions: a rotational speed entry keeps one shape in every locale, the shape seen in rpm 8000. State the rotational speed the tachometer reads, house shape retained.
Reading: rpm 6500
